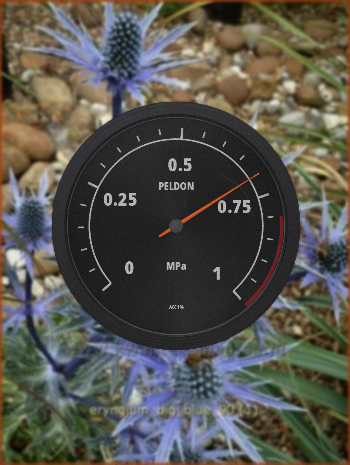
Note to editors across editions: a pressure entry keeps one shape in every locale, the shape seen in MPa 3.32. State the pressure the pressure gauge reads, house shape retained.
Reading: MPa 0.7
